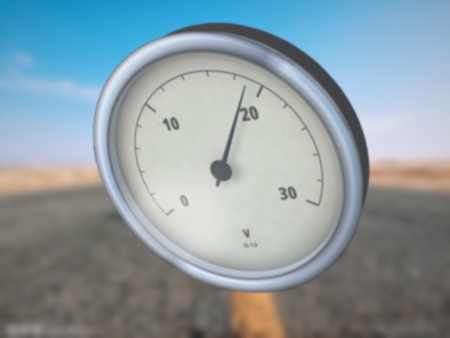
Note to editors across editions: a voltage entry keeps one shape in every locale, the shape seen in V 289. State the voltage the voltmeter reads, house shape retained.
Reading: V 19
